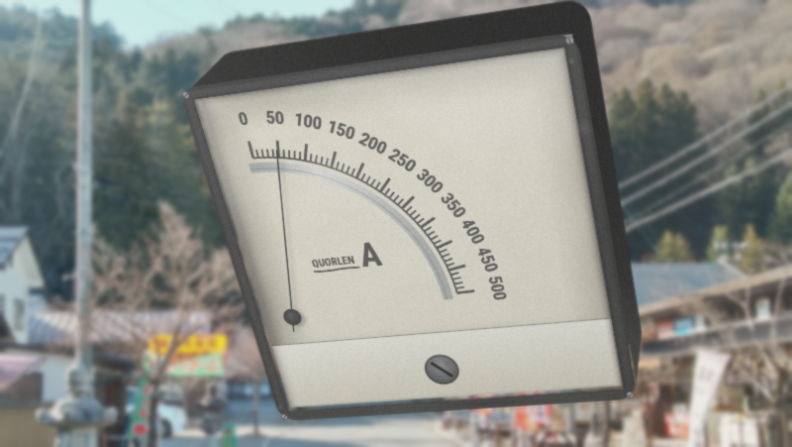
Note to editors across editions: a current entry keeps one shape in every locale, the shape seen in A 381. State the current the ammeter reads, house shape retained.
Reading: A 50
